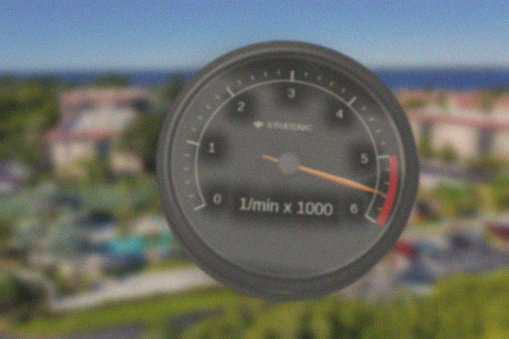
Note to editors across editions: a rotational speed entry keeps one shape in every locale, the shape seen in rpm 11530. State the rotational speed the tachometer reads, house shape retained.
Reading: rpm 5600
